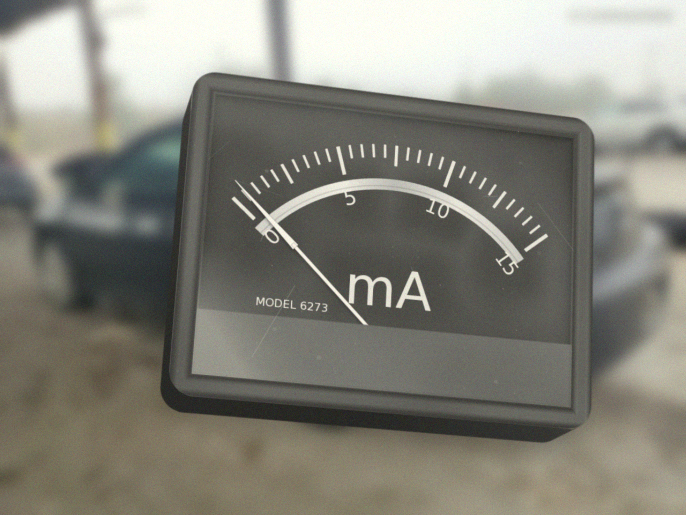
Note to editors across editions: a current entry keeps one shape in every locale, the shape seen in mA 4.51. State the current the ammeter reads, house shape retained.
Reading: mA 0.5
